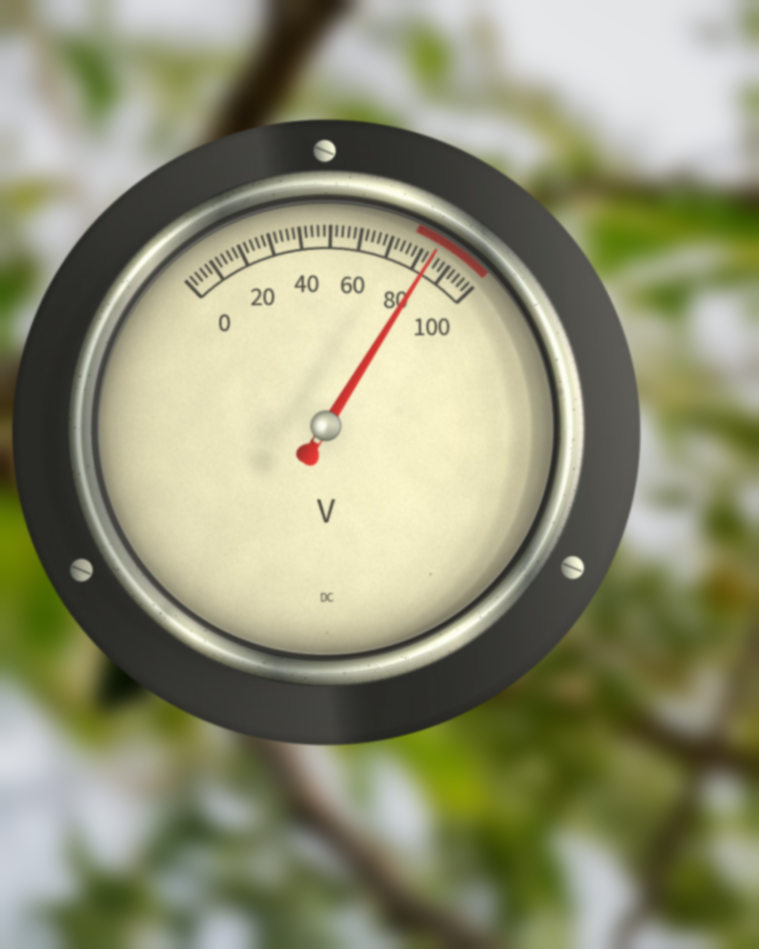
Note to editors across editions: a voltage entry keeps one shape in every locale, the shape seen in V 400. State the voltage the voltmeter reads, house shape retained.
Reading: V 84
